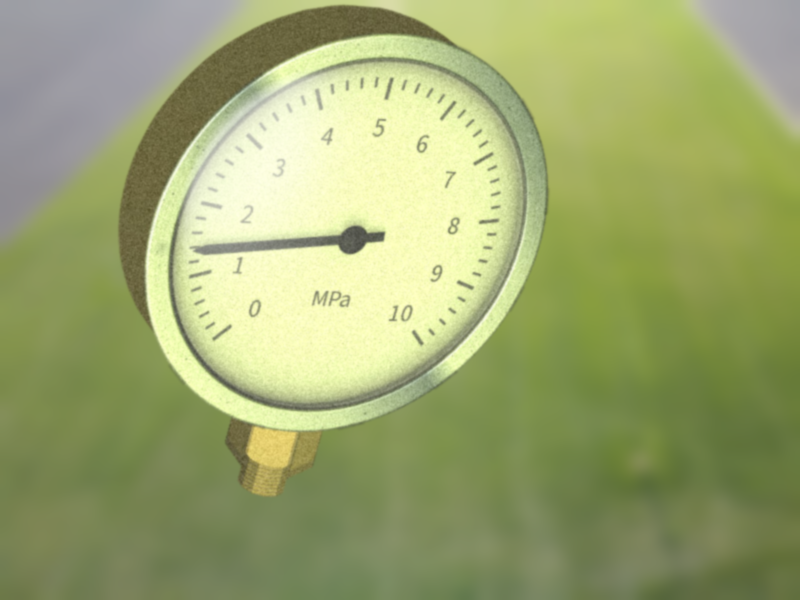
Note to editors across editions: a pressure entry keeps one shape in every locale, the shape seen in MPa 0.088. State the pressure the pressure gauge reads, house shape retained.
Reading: MPa 1.4
